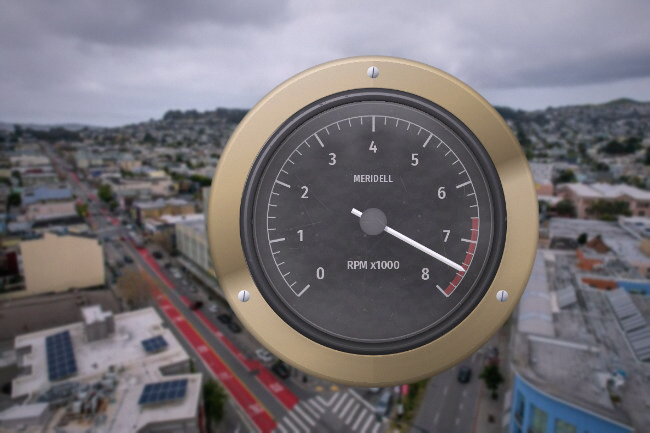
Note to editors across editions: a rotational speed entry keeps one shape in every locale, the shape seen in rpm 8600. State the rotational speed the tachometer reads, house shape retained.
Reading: rpm 7500
